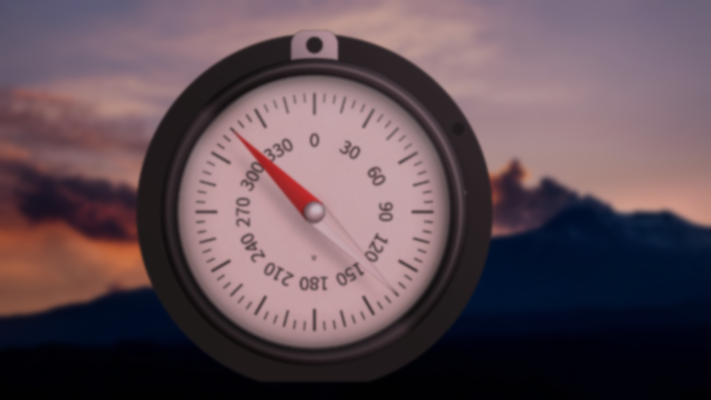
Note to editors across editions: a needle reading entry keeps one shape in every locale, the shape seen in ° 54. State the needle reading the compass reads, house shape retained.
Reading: ° 315
